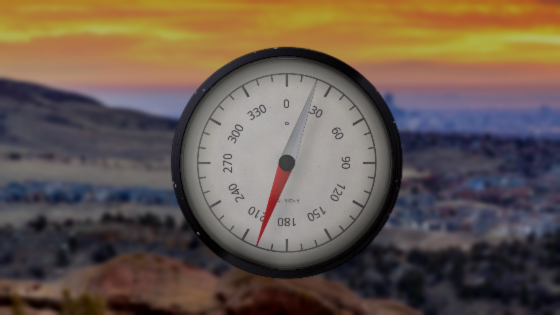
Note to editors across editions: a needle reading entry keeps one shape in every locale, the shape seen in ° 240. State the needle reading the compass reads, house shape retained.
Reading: ° 200
